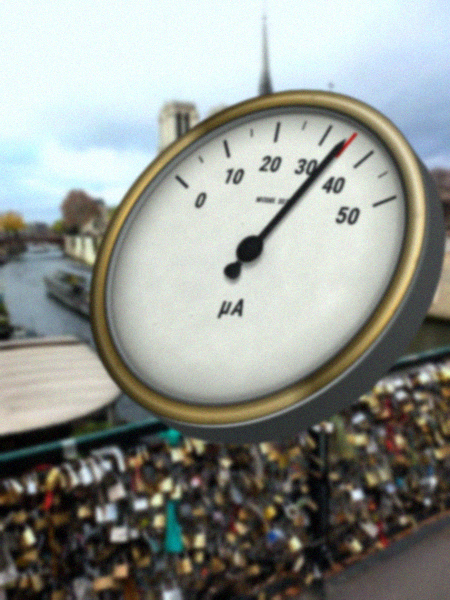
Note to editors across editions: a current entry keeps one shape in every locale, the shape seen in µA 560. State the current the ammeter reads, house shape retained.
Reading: µA 35
